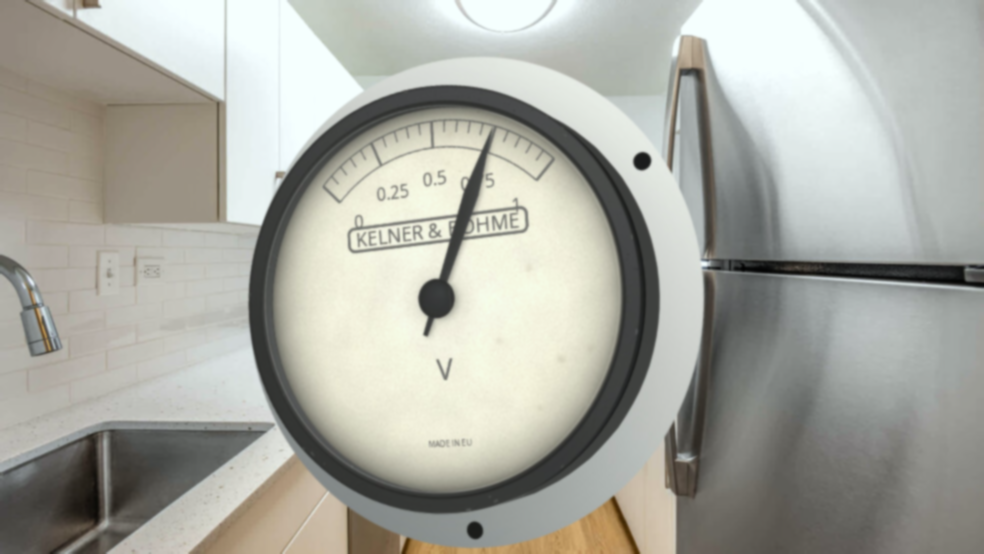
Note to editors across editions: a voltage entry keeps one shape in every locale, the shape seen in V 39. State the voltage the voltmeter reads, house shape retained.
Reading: V 0.75
